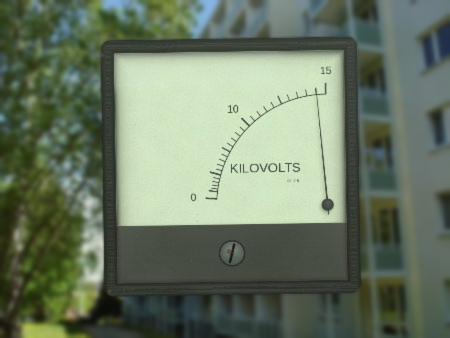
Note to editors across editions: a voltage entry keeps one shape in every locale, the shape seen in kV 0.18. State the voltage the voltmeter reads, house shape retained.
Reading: kV 14.5
